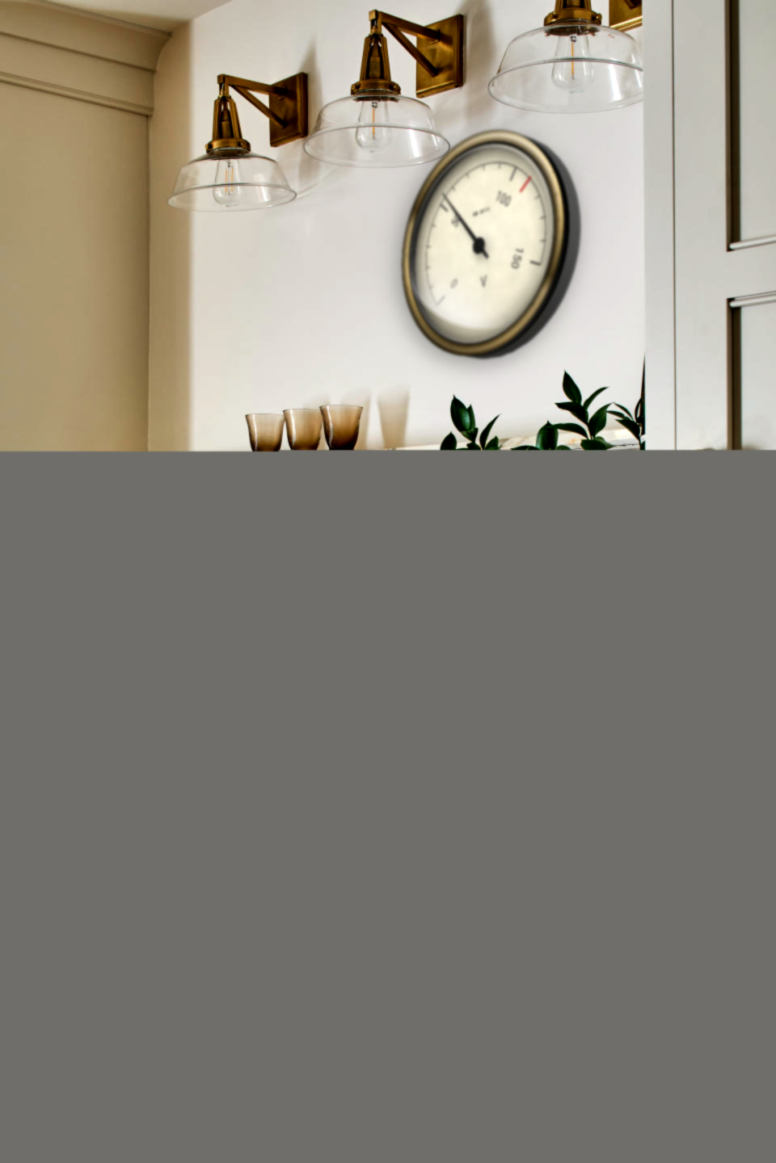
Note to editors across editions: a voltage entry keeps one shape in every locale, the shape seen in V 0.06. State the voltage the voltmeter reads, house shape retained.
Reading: V 55
